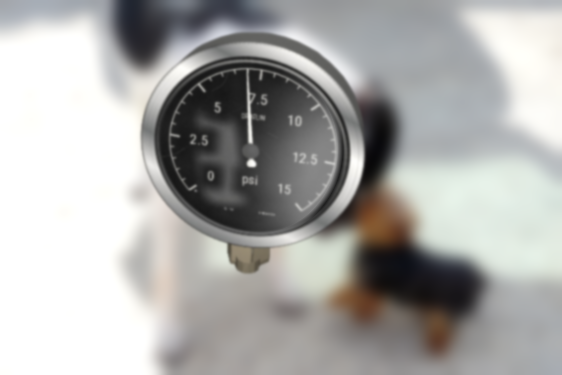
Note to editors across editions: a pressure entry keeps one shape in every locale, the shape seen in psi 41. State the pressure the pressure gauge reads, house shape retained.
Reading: psi 7
